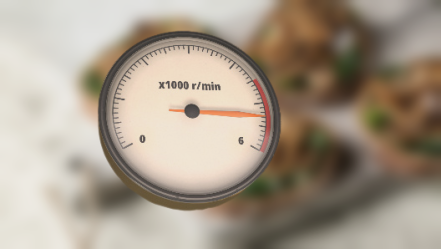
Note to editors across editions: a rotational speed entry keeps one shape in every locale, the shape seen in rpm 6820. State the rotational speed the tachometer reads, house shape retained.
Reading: rpm 5300
